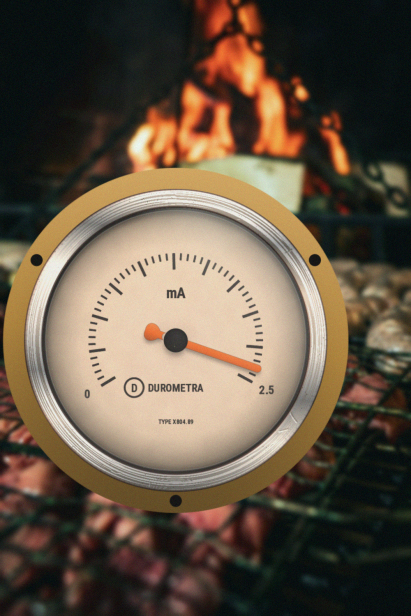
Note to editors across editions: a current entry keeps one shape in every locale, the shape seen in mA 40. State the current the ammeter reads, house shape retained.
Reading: mA 2.4
